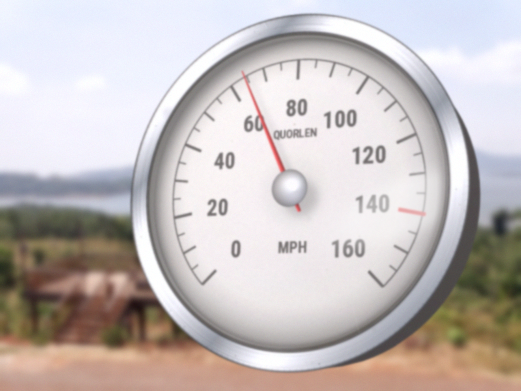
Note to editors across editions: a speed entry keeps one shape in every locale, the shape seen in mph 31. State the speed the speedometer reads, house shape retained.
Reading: mph 65
